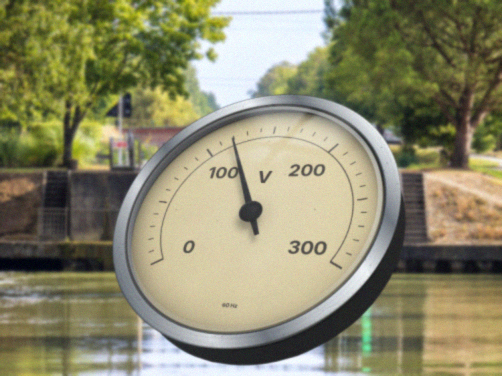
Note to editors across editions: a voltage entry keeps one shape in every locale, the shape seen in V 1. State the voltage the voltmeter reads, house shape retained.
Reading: V 120
